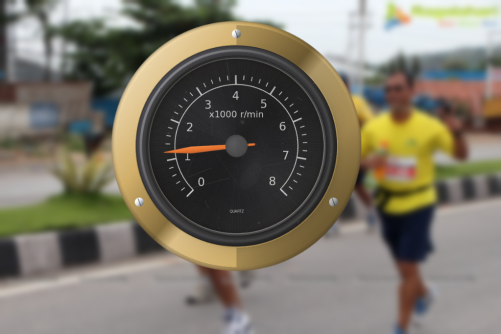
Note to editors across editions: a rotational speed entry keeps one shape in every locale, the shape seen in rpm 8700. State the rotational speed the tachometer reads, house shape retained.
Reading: rpm 1200
